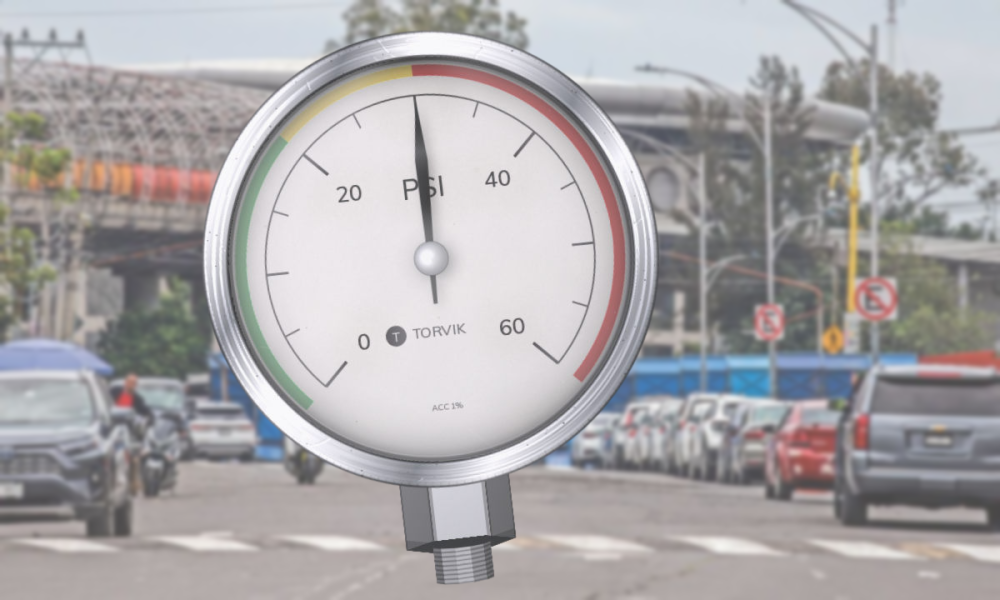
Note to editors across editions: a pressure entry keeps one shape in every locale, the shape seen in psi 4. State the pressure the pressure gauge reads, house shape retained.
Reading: psi 30
